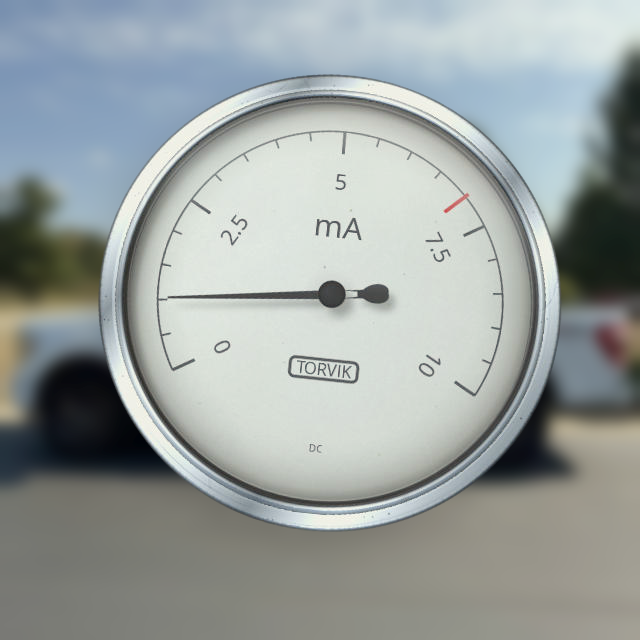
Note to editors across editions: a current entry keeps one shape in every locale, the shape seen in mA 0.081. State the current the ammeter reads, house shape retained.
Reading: mA 1
